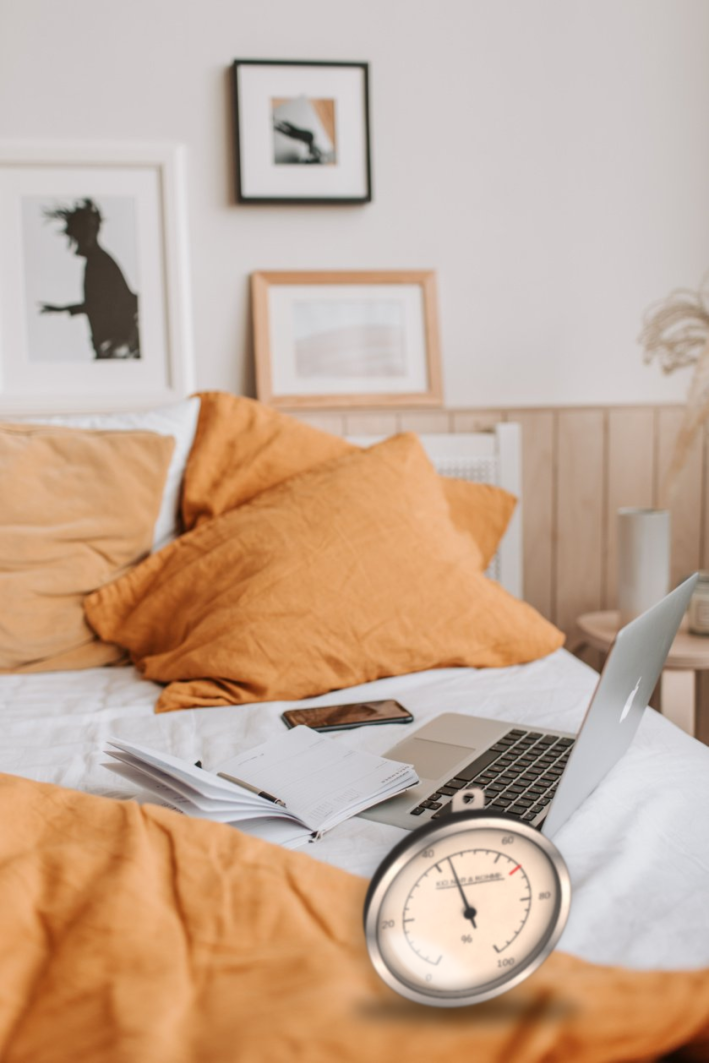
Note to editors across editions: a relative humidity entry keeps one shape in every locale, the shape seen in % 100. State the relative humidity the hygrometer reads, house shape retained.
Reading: % 44
